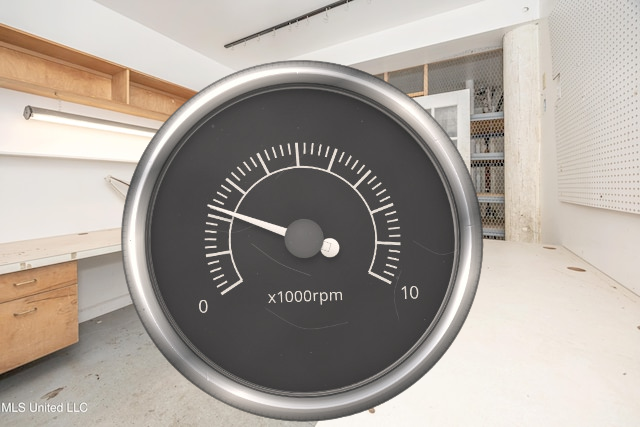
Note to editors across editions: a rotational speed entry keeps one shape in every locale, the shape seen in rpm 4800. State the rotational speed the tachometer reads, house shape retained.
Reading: rpm 2200
